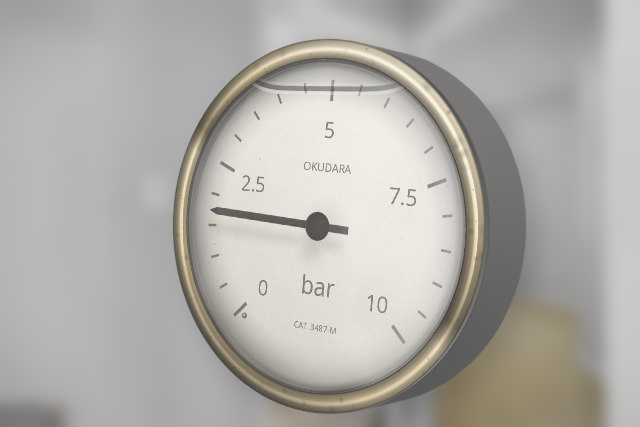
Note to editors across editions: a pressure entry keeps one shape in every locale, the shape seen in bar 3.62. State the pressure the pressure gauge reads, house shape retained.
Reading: bar 1.75
